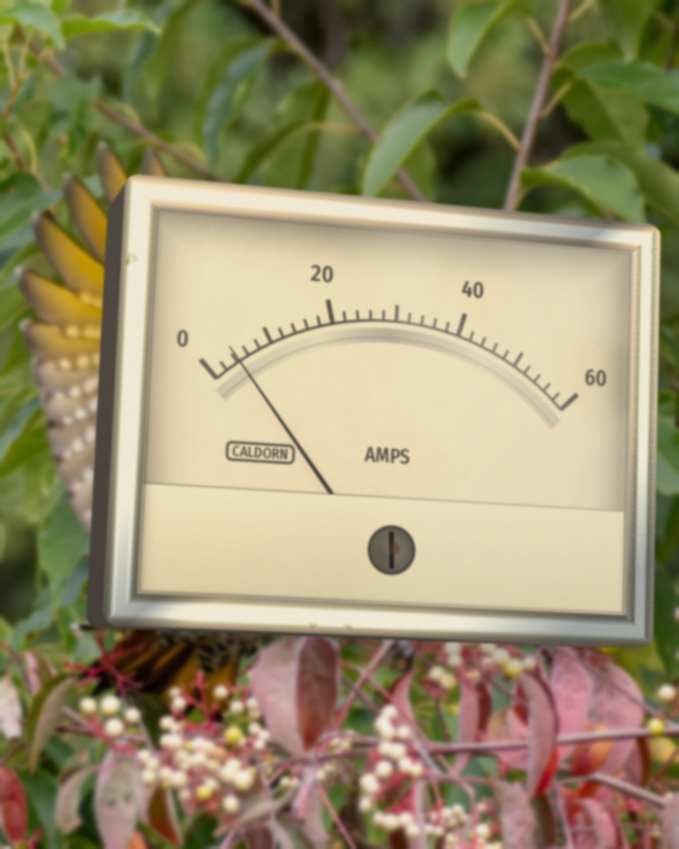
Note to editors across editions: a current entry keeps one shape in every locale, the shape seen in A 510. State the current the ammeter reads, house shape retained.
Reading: A 4
